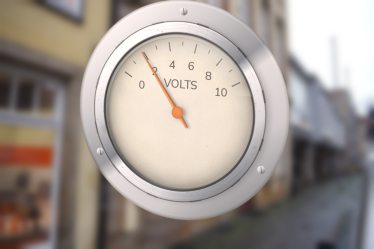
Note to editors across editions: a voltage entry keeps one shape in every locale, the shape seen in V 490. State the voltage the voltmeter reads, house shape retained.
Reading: V 2
